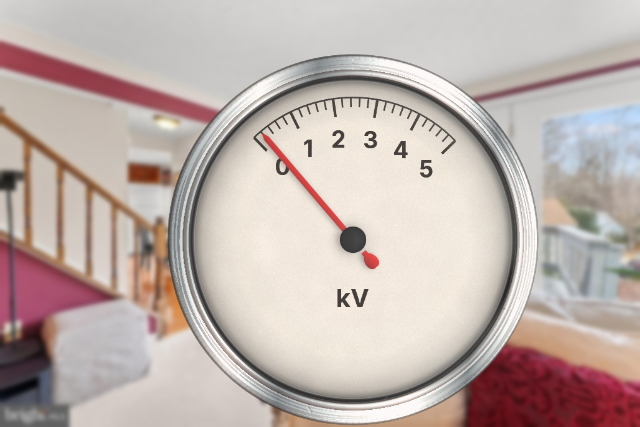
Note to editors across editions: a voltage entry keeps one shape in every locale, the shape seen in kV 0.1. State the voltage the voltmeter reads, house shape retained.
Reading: kV 0.2
